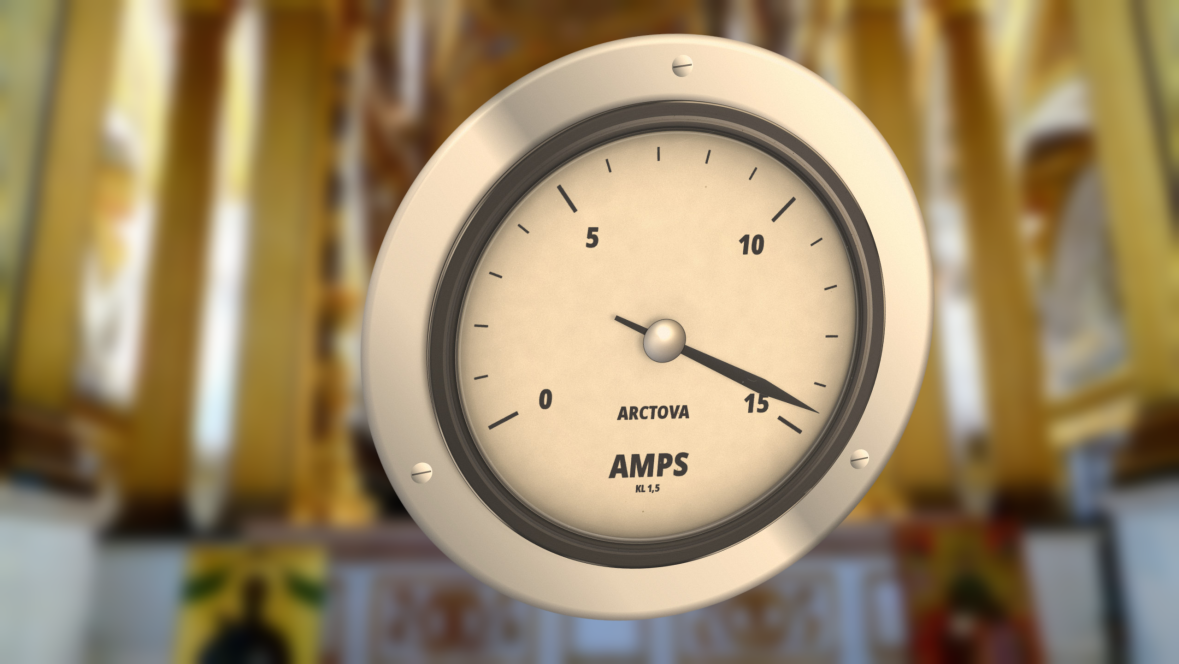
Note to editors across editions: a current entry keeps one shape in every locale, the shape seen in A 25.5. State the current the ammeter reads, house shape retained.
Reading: A 14.5
